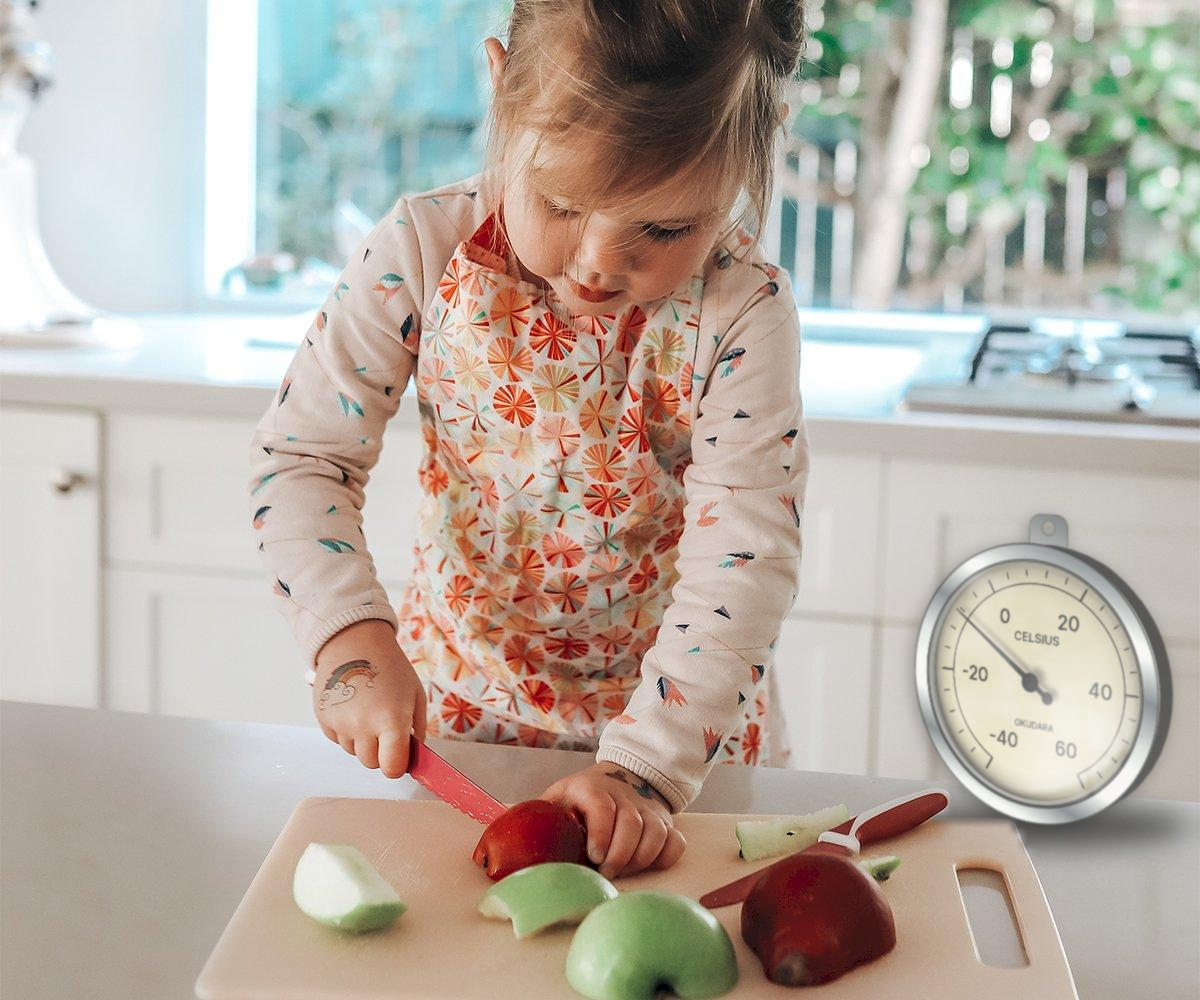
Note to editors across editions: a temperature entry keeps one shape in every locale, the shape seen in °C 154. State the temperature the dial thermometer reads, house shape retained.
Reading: °C -8
